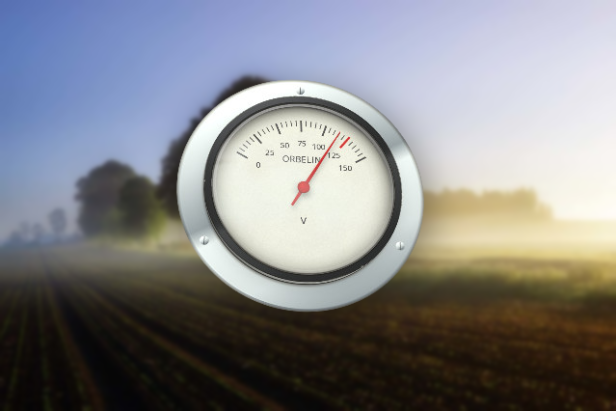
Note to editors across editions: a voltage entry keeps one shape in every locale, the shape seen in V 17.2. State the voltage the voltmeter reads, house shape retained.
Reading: V 115
